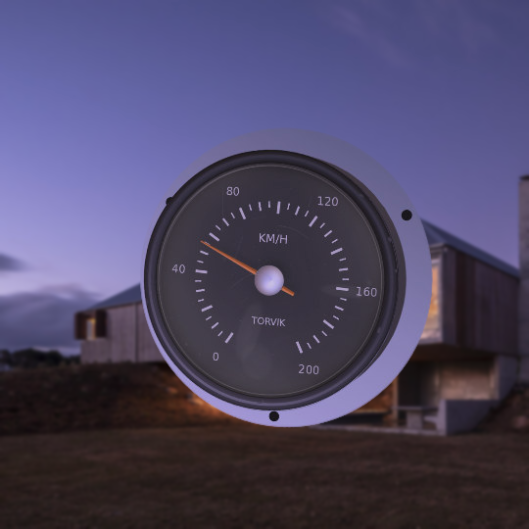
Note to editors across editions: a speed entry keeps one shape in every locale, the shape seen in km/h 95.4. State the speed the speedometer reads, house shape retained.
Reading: km/h 55
